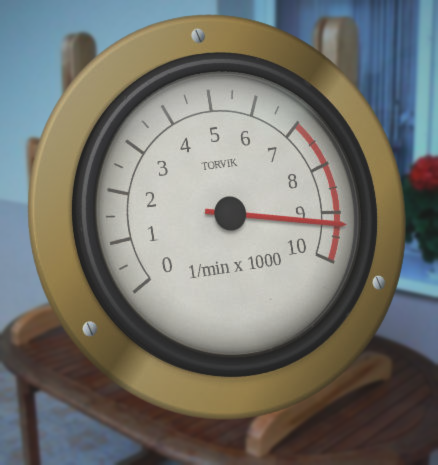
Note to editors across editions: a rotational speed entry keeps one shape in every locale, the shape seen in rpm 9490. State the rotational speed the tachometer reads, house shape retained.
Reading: rpm 9250
